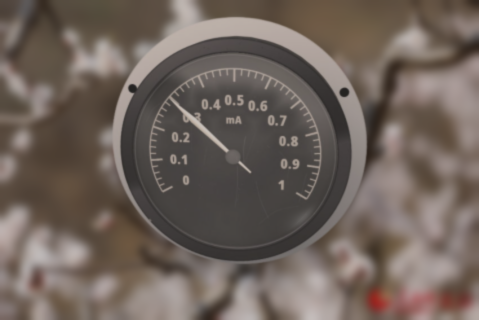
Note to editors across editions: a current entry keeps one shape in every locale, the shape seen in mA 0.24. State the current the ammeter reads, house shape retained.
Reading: mA 0.3
